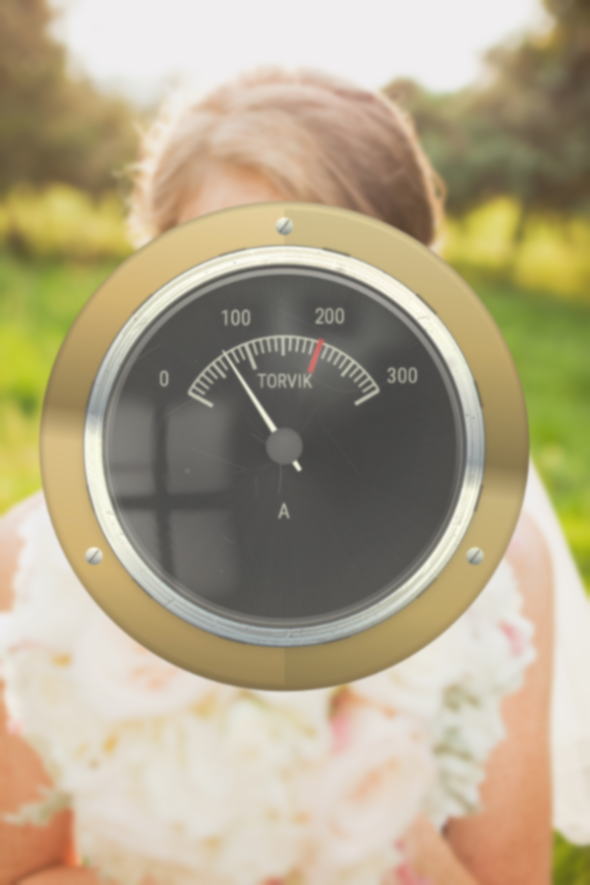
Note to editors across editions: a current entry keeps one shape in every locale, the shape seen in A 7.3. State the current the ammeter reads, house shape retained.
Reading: A 70
